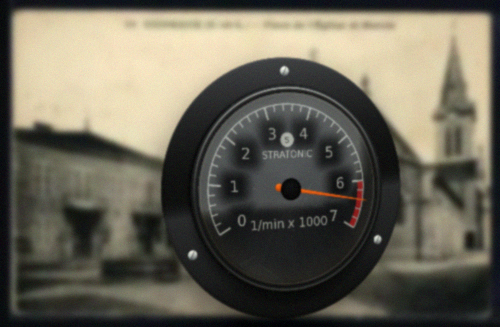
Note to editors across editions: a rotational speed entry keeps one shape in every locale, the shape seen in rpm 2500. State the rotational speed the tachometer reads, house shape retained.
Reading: rpm 6400
